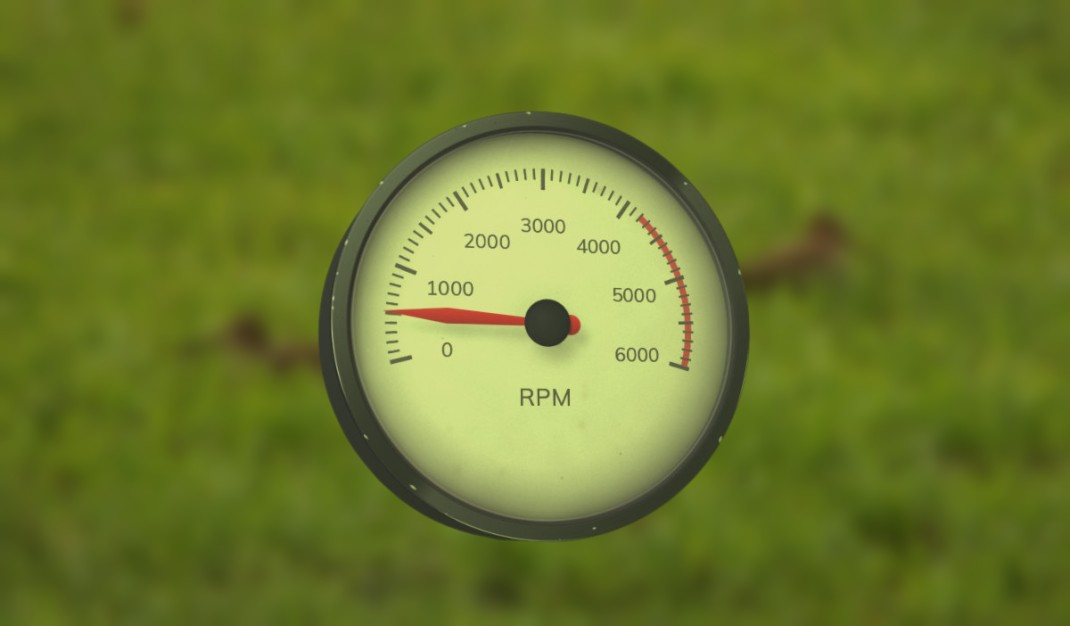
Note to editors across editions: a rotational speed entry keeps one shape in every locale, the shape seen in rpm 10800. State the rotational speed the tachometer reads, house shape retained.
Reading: rpm 500
